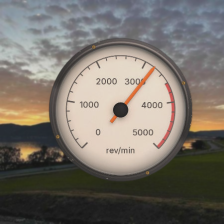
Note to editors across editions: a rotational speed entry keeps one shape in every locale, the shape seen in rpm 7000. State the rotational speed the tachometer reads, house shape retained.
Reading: rpm 3200
